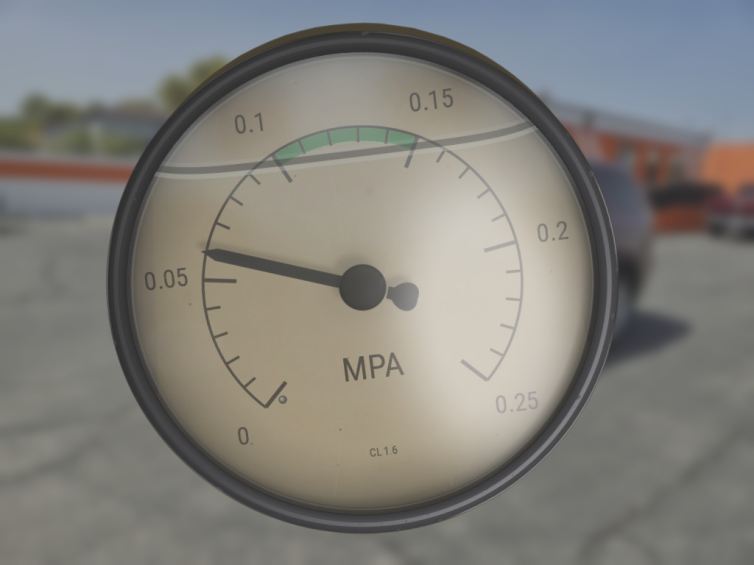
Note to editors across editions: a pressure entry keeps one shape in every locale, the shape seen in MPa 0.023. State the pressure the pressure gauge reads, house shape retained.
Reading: MPa 0.06
